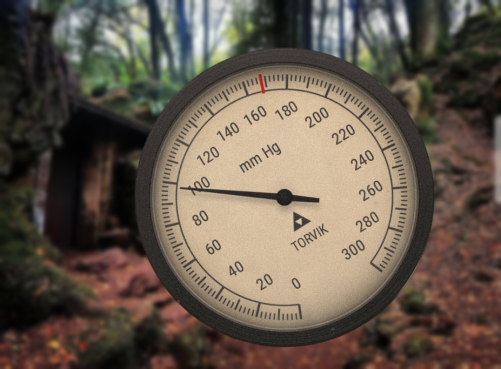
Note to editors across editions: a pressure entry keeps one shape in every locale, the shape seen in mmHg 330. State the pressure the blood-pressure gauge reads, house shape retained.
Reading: mmHg 98
